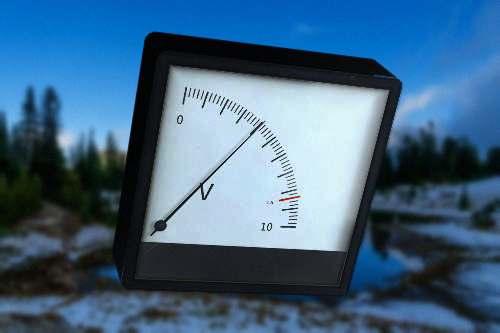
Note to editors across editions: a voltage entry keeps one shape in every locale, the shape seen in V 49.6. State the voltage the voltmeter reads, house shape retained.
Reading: V 4
